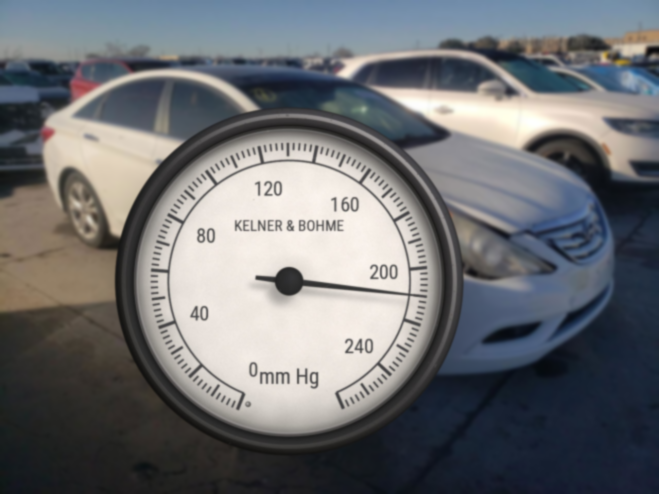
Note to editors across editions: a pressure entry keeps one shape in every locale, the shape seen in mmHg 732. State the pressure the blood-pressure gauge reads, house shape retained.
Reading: mmHg 210
